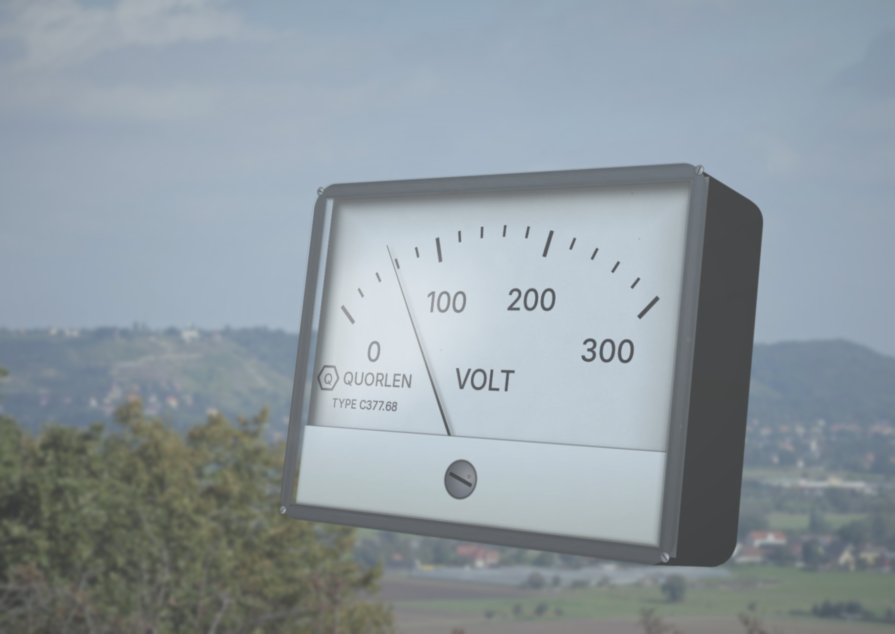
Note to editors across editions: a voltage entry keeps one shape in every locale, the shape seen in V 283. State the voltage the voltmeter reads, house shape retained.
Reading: V 60
